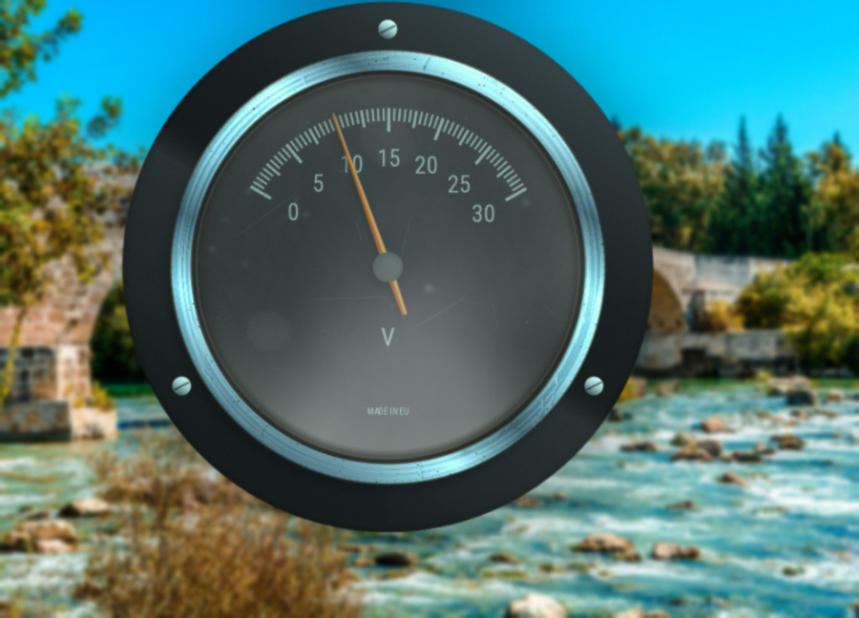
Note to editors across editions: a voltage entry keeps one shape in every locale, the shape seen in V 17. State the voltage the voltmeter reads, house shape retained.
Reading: V 10
